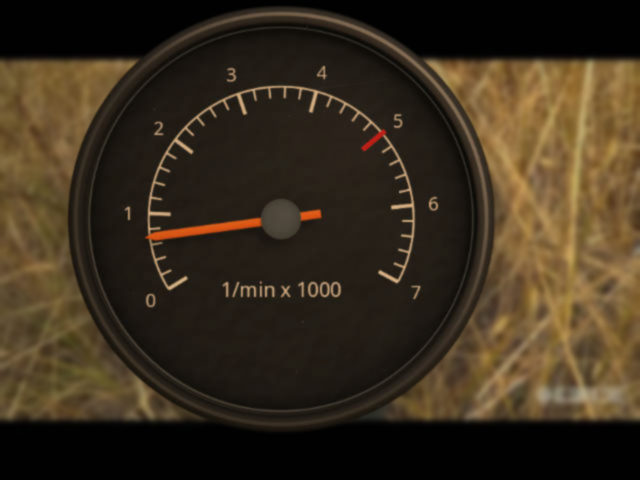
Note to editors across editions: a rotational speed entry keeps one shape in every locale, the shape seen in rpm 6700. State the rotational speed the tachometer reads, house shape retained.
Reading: rpm 700
